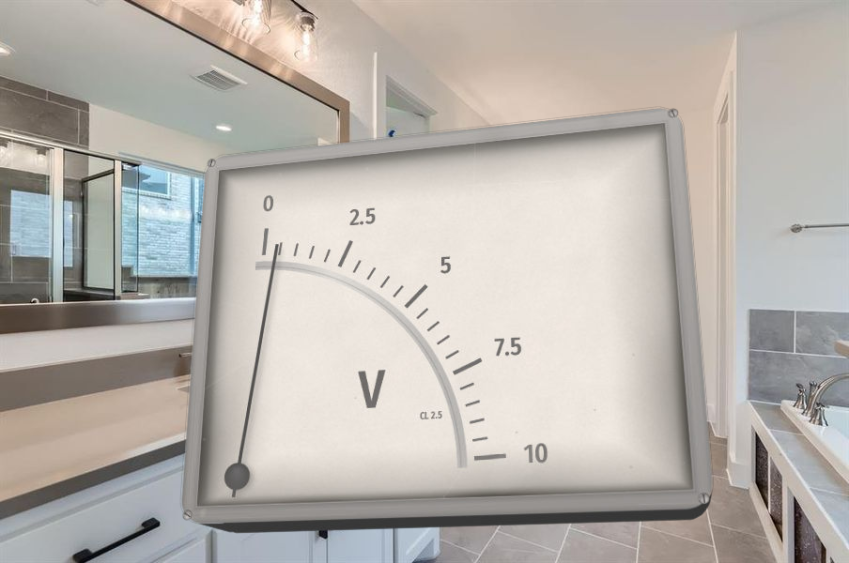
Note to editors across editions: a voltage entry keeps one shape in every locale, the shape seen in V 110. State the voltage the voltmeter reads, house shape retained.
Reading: V 0.5
